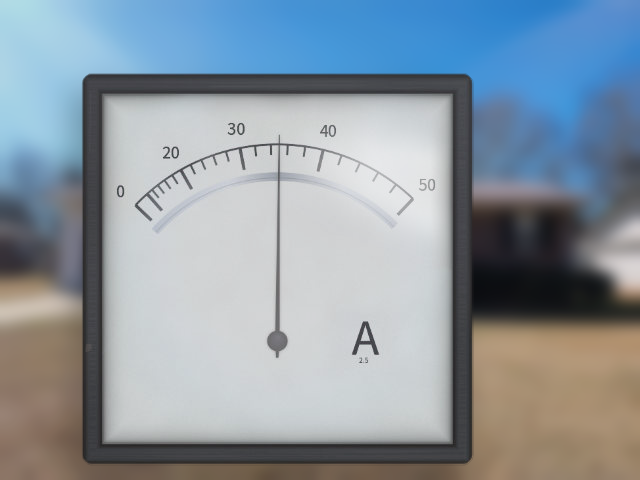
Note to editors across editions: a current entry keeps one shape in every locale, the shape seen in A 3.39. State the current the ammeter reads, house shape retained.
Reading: A 35
